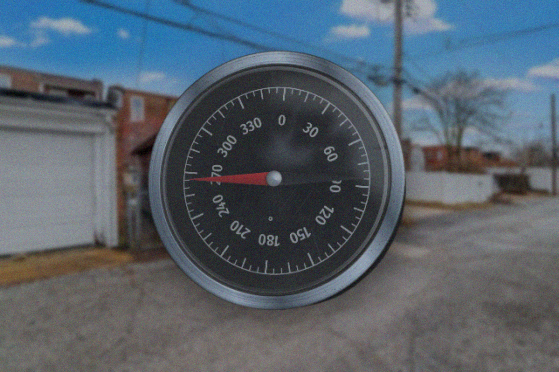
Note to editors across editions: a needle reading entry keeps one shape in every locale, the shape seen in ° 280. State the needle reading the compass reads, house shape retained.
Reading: ° 265
